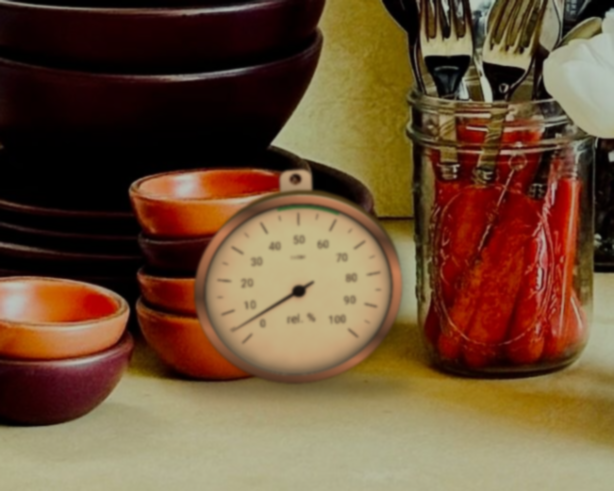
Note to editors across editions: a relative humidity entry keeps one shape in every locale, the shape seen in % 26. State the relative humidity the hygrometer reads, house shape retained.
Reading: % 5
